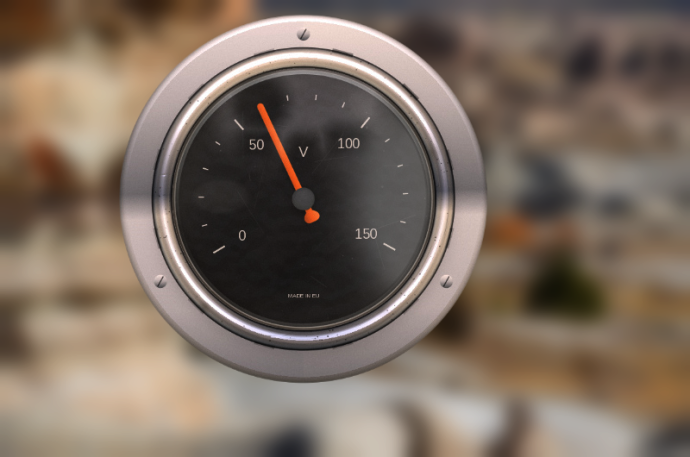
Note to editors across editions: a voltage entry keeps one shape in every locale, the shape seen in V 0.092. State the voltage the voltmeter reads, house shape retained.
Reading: V 60
